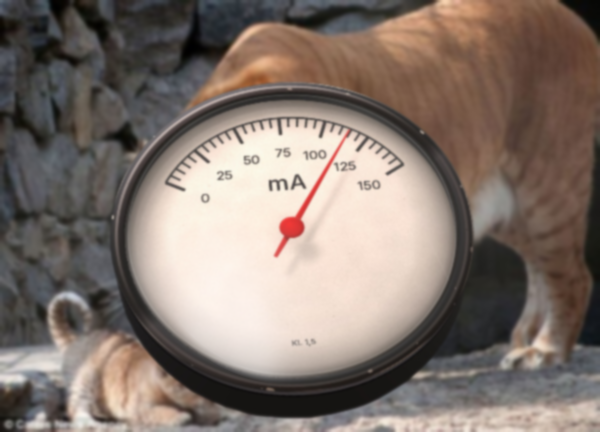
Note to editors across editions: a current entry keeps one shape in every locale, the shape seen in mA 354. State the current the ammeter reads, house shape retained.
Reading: mA 115
